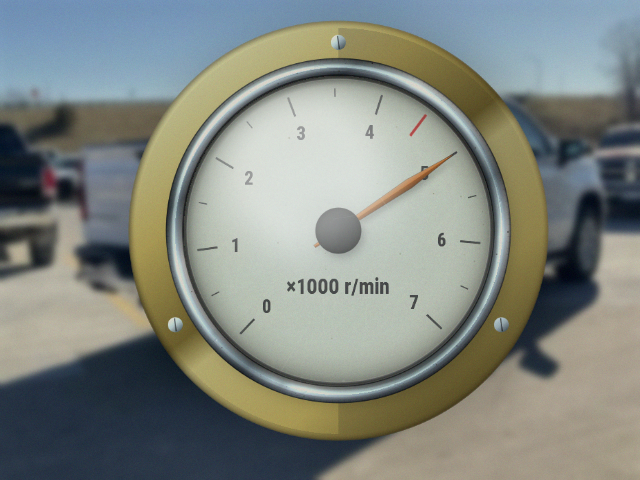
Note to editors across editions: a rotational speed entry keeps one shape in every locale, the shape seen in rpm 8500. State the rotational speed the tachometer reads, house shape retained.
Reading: rpm 5000
